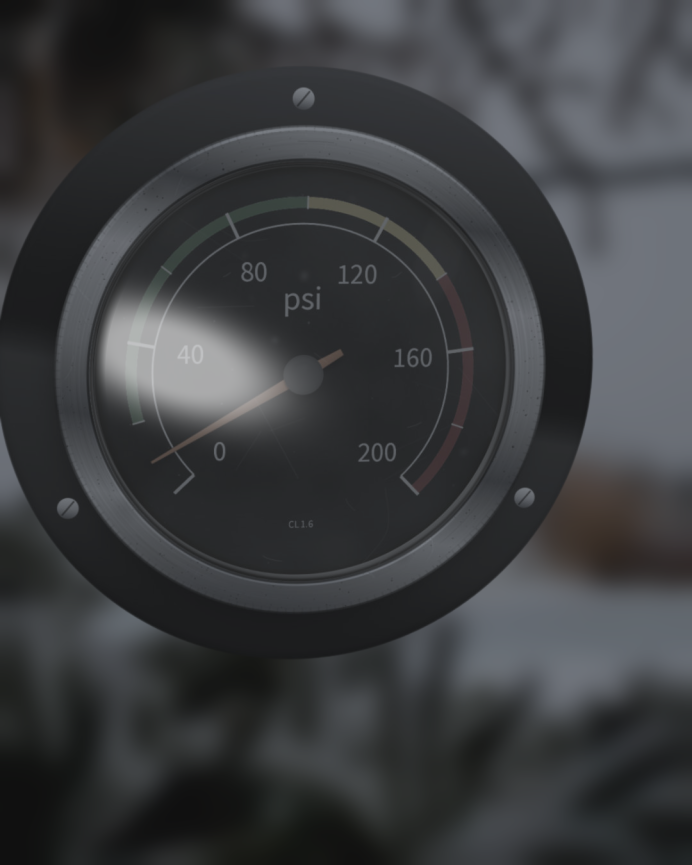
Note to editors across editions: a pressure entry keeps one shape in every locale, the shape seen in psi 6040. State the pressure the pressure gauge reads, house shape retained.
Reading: psi 10
